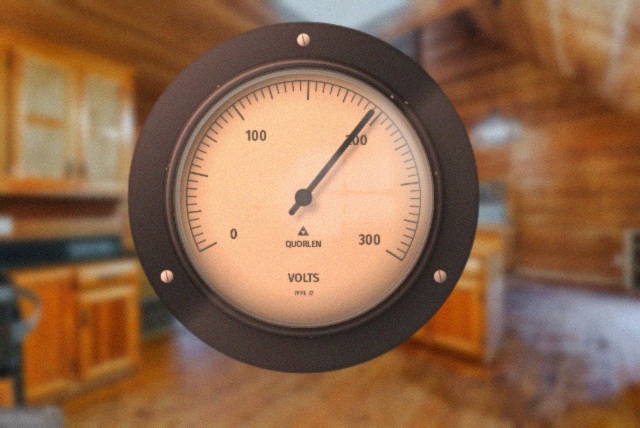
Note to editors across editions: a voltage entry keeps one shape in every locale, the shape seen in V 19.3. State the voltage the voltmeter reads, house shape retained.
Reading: V 195
